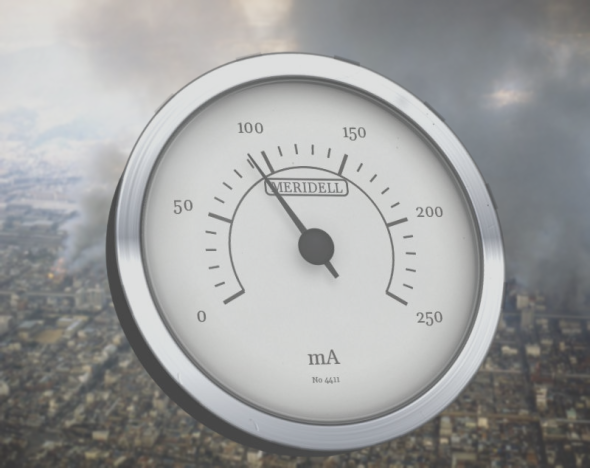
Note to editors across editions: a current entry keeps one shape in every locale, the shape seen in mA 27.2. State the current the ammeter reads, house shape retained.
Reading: mA 90
